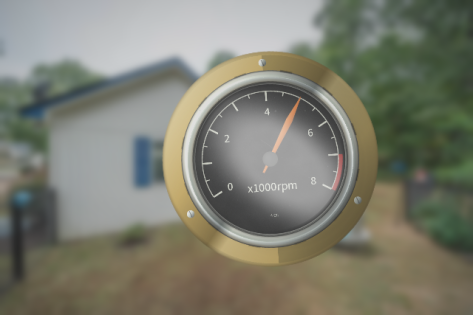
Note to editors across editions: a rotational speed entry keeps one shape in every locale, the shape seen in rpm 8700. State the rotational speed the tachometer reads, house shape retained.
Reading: rpm 5000
